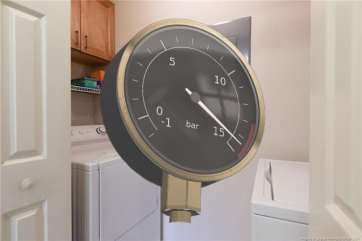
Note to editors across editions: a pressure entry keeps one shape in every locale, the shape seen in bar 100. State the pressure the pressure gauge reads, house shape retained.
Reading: bar 14.5
